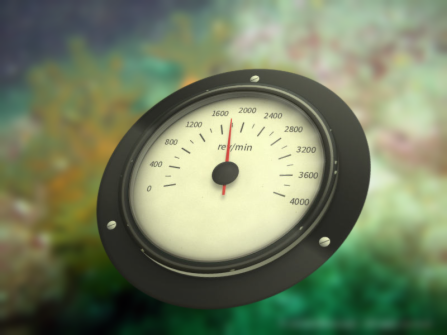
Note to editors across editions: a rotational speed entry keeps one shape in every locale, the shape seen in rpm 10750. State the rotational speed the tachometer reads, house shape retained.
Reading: rpm 1800
